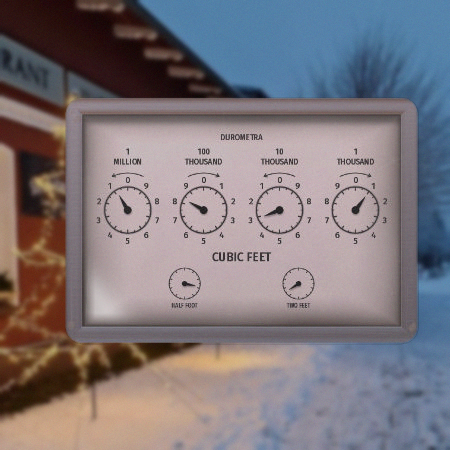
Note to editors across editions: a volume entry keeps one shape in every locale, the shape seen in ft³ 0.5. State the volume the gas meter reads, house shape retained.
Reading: ft³ 83100
